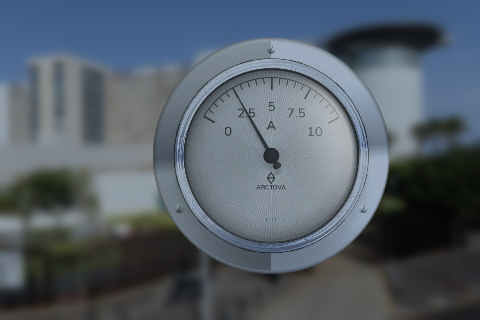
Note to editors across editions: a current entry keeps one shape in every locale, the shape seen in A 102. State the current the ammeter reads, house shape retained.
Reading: A 2.5
